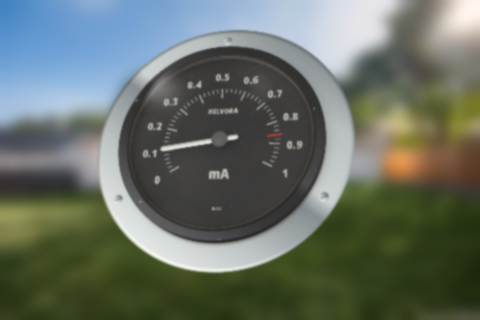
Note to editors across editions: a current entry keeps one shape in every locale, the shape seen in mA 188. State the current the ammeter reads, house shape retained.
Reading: mA 0.1
